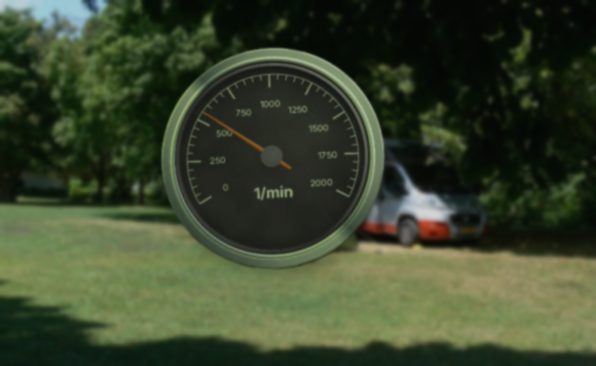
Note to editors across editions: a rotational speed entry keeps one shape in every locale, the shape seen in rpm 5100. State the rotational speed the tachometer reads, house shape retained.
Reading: rpm 550
